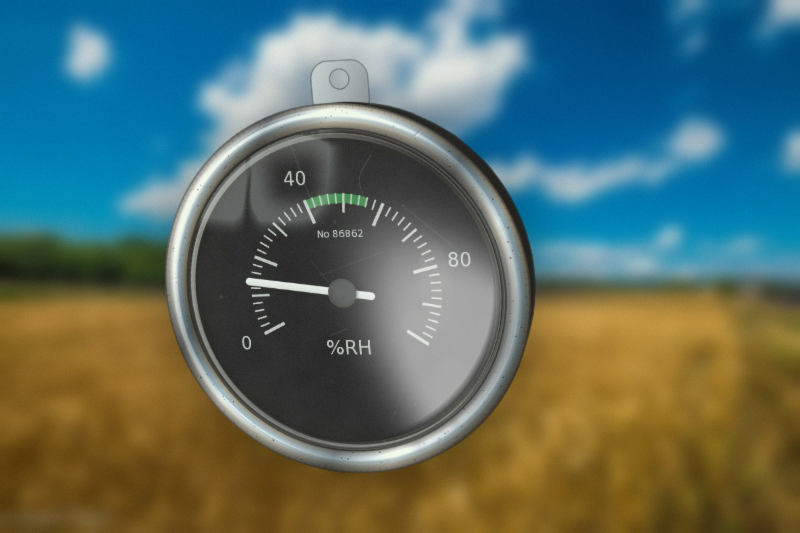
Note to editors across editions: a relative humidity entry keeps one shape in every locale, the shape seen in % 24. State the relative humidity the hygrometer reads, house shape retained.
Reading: % 14
